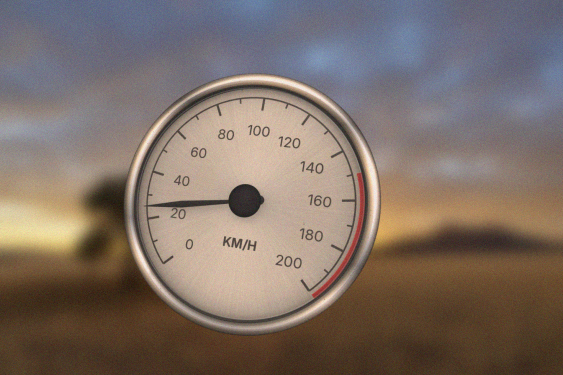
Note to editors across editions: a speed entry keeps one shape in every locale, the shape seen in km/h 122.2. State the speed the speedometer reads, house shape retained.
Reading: km/h 25
